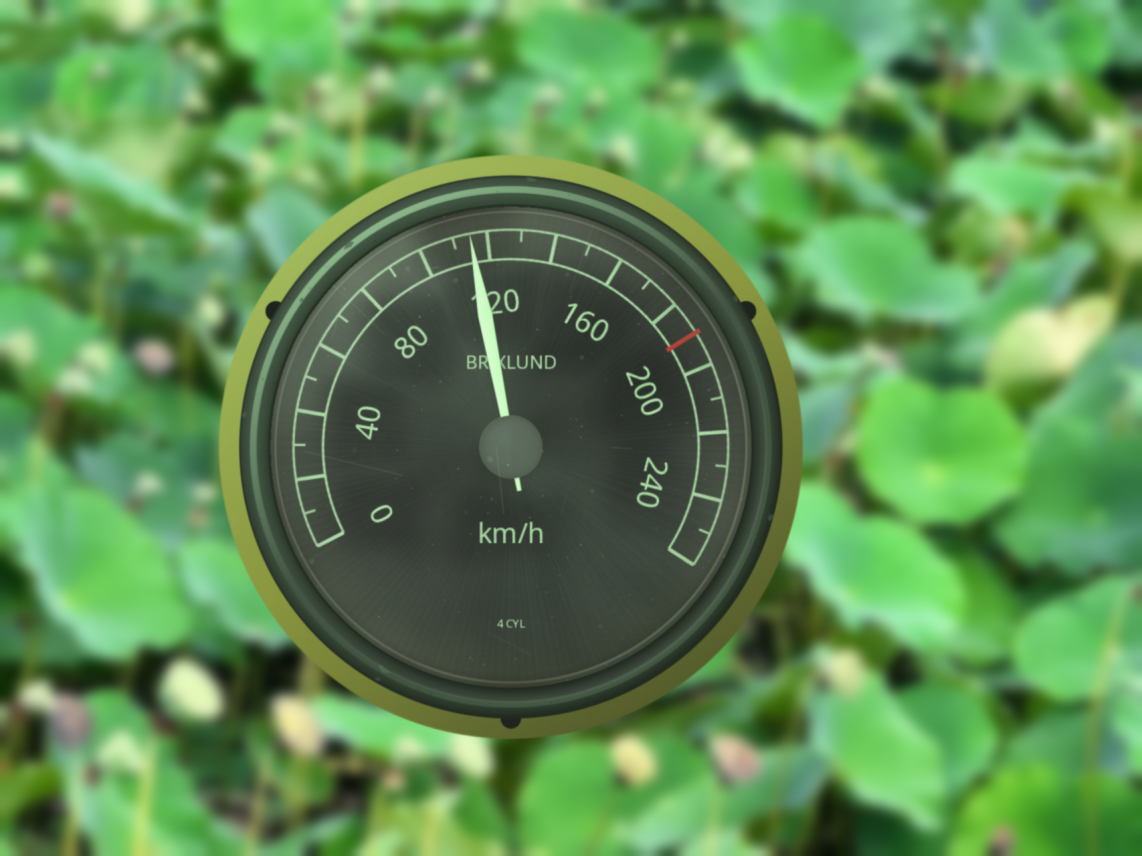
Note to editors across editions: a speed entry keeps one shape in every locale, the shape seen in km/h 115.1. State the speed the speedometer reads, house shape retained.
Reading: km/h 115
